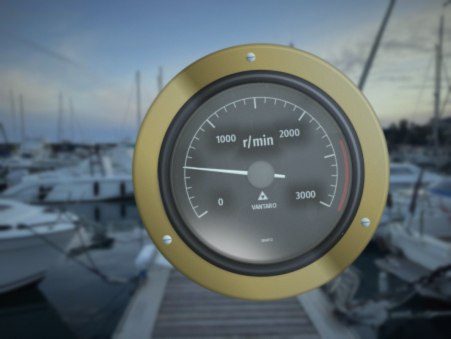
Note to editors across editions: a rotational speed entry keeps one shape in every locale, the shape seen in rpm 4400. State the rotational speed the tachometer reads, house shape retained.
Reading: rpm 500
